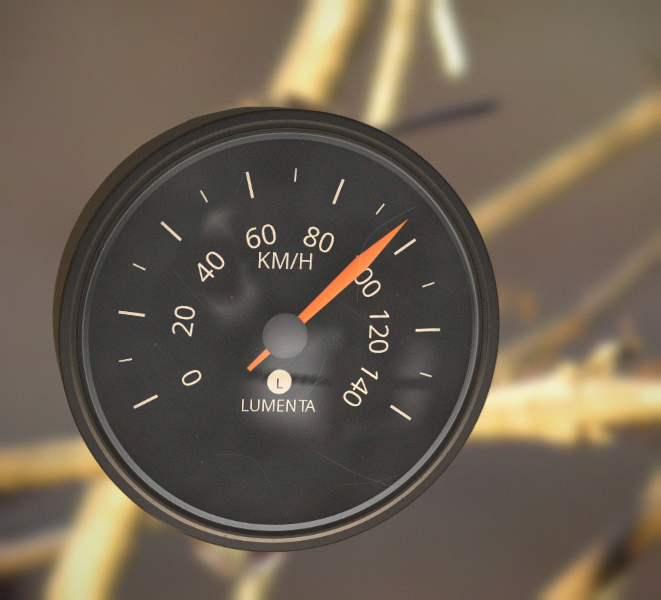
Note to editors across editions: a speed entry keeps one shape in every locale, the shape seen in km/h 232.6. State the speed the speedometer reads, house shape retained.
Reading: km/h 95
